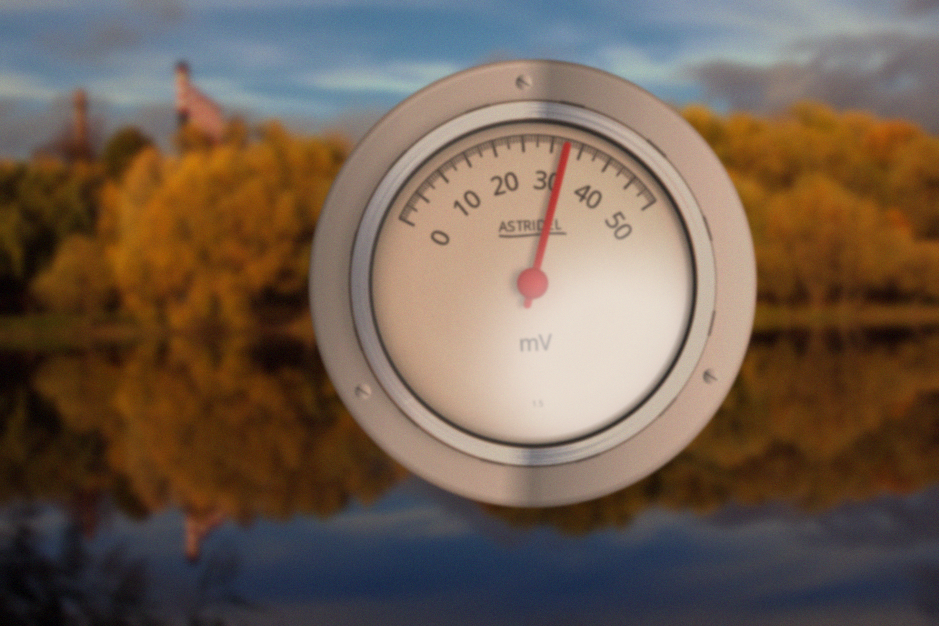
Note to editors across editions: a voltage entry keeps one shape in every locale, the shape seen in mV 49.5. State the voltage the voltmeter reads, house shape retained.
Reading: mV 32.5
